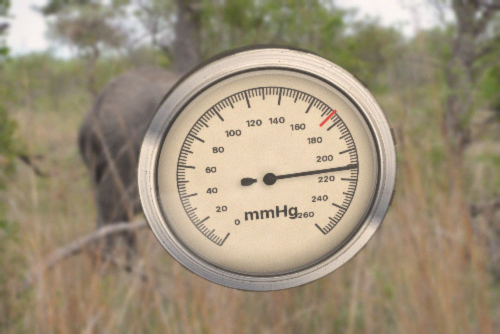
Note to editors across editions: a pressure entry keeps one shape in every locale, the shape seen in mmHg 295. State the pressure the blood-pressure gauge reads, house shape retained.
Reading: mmHg 210
